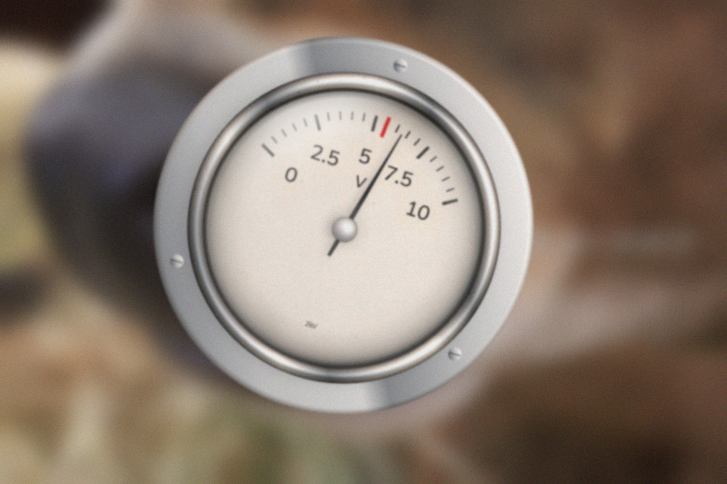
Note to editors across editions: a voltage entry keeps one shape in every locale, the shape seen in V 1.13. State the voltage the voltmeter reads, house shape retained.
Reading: V 6.25
